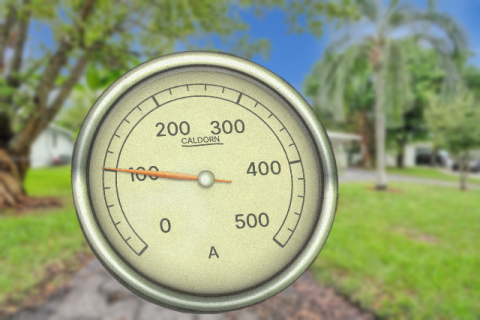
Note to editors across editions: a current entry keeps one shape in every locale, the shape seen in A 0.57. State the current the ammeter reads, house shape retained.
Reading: A 100
